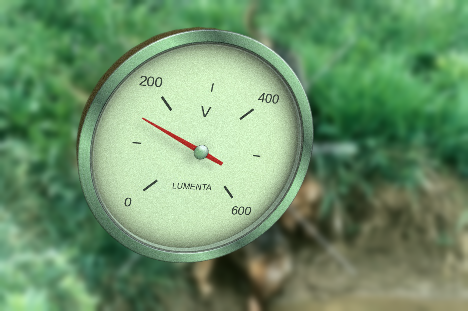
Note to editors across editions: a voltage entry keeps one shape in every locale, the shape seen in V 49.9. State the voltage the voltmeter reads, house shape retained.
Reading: V 150
